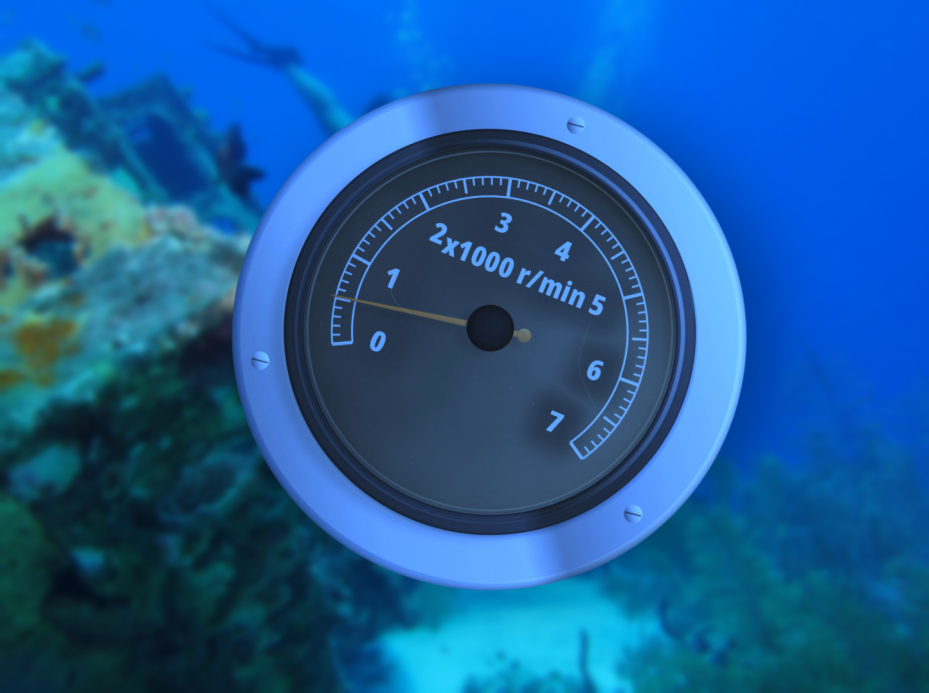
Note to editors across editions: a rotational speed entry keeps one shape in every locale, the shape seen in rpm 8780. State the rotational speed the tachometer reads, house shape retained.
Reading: rpm 500
